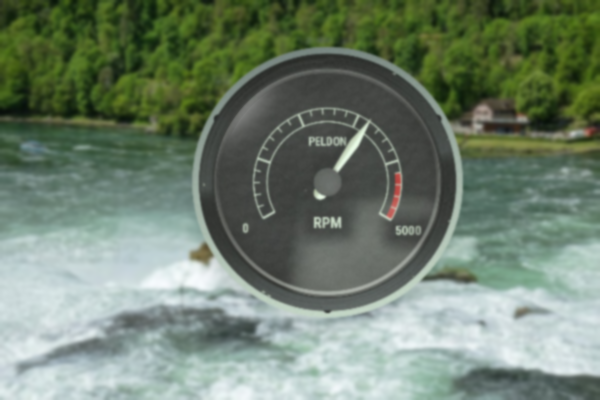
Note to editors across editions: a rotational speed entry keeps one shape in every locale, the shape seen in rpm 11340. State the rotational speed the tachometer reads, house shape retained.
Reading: rpm 3200
